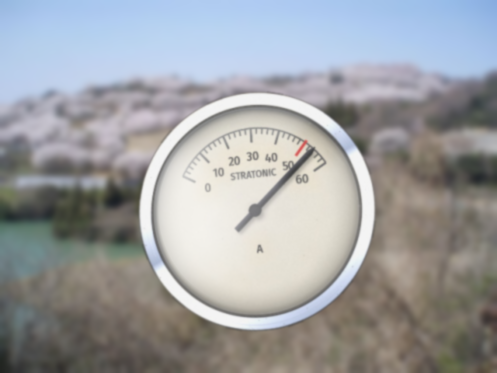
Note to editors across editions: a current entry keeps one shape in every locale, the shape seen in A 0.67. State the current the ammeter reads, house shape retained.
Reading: A 54
